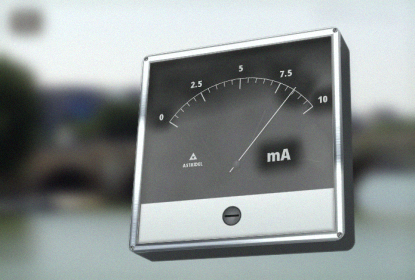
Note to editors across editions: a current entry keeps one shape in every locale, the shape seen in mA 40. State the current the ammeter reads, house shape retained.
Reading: mA 8.5
